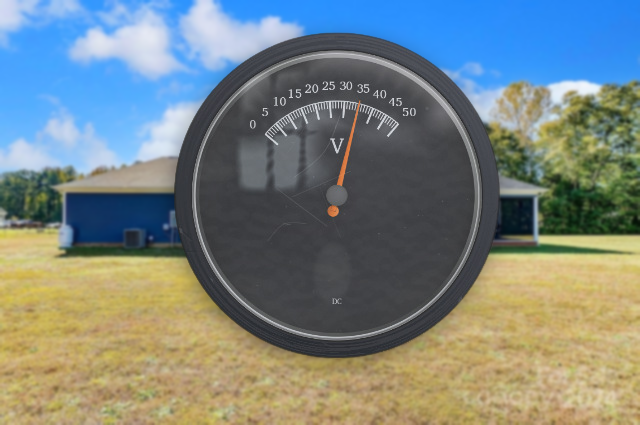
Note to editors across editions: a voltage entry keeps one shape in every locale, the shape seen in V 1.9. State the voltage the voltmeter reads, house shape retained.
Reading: V 35
